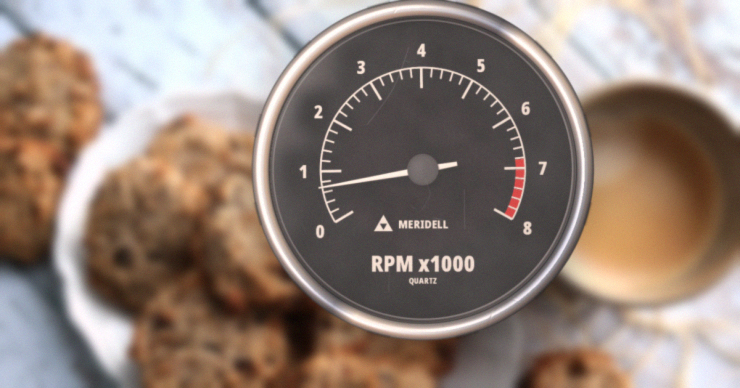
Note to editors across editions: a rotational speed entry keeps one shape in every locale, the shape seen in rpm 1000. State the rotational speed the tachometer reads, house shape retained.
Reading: rpm 700
